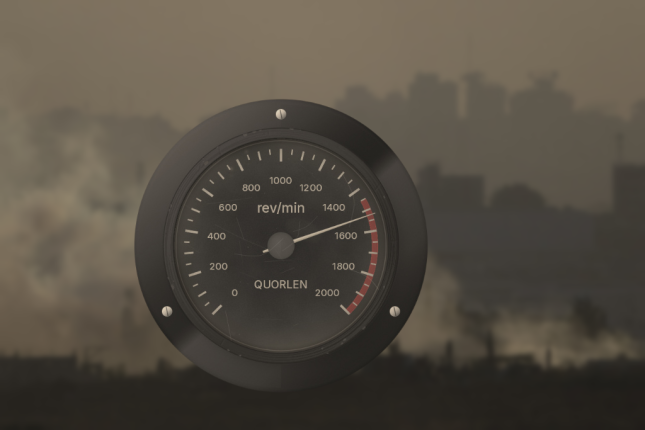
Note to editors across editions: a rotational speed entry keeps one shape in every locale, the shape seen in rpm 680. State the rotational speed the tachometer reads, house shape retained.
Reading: rpm 1525
